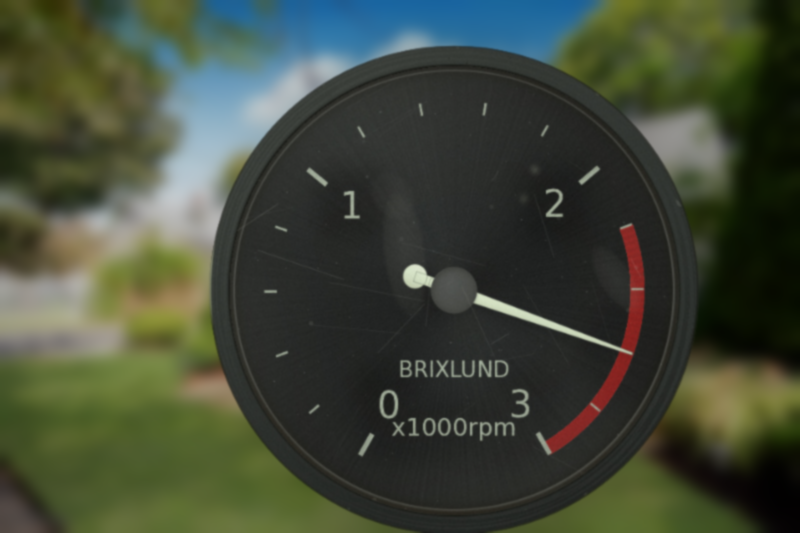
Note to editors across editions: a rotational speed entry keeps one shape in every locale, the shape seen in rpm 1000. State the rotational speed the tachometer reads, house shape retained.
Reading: rpm 2600
